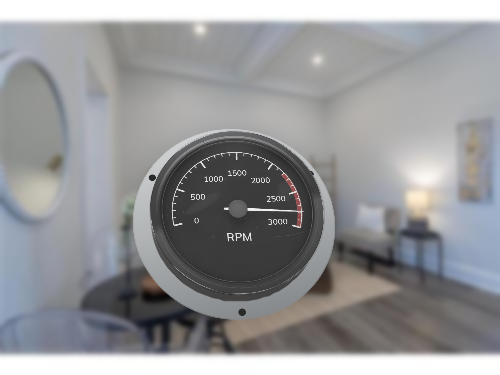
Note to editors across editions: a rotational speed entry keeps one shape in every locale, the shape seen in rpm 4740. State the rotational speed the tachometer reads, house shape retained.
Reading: rpm 2800
